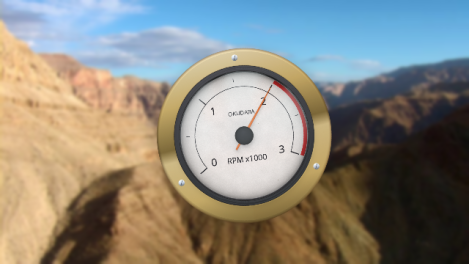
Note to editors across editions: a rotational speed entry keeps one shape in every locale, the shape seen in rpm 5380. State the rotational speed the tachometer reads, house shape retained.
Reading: rpm 2000
